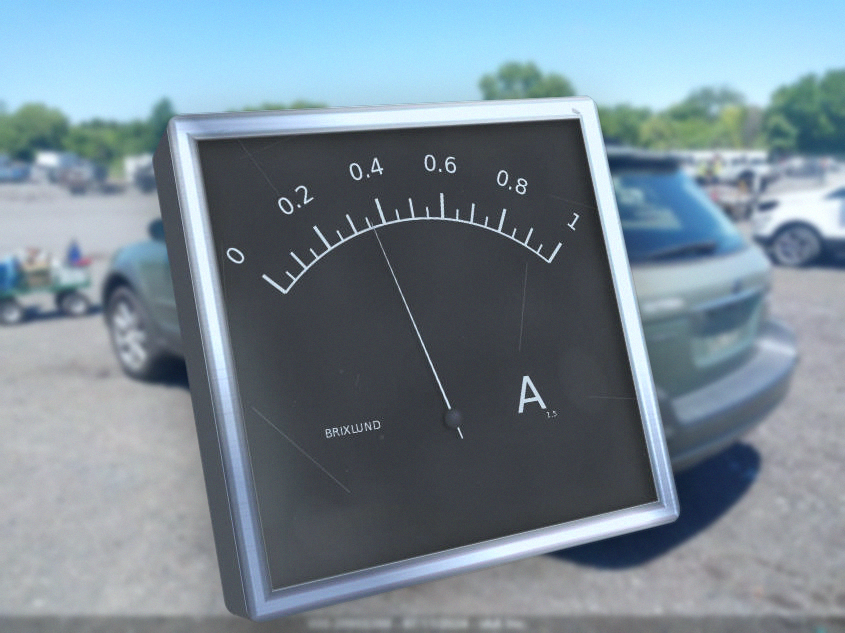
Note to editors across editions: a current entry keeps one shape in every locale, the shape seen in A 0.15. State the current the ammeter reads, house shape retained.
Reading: A 0.35
